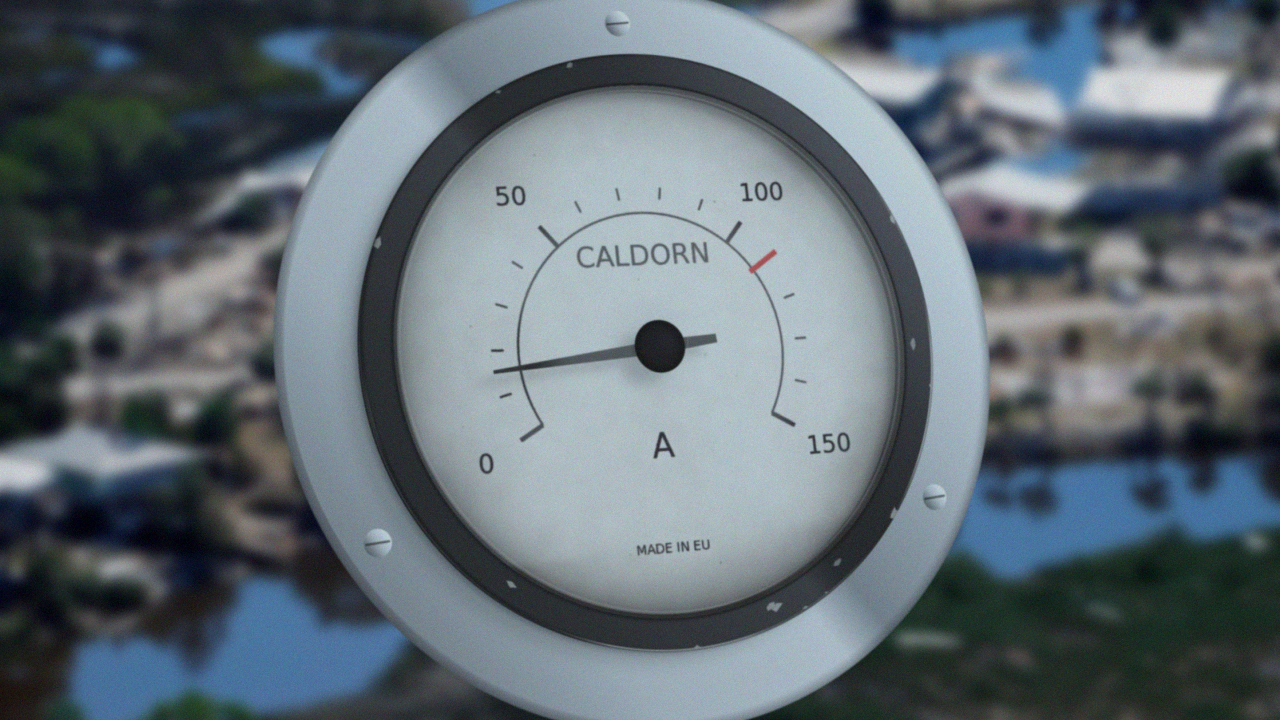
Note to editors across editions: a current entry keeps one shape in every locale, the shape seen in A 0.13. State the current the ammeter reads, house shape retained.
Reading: A 15
